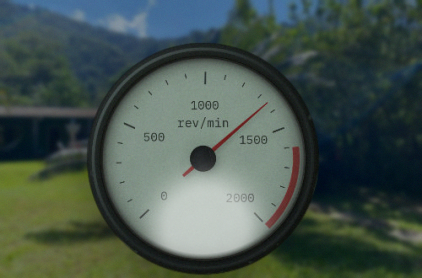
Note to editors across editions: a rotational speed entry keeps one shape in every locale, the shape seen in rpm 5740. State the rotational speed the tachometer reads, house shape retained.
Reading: rpm 1350
